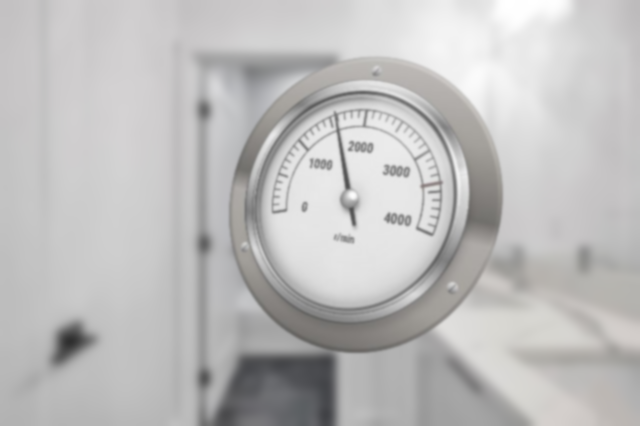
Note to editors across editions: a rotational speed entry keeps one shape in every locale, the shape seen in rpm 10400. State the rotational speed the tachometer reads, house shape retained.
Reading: rpm 1600
